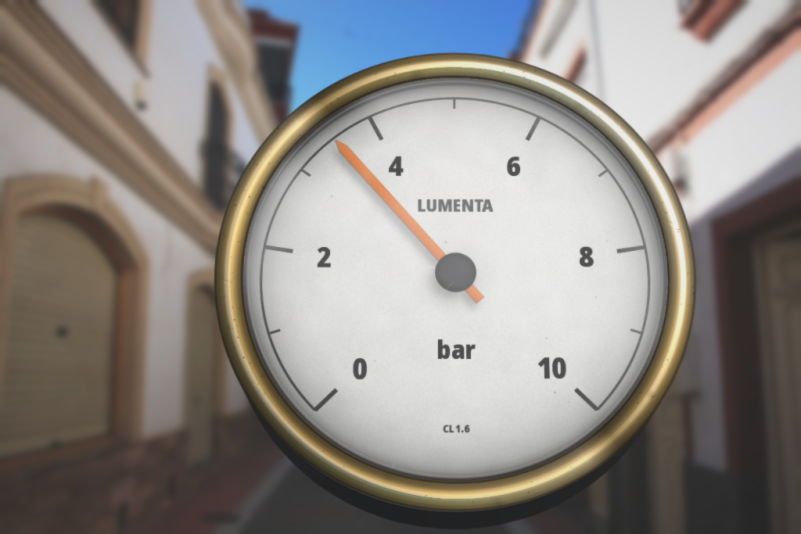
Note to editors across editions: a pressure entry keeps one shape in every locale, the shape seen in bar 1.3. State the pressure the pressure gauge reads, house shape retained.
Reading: bar 3.5
